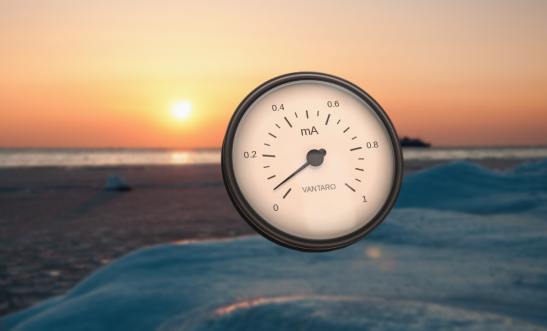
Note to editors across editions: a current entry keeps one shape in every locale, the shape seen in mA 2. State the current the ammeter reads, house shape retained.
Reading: mA 0.05
